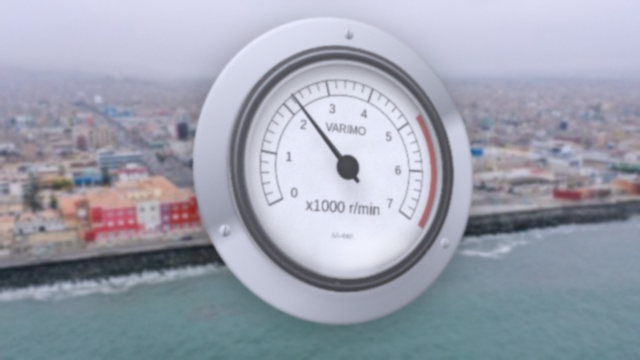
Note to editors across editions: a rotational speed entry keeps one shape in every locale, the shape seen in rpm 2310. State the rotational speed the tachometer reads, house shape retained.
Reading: rpm 2200
